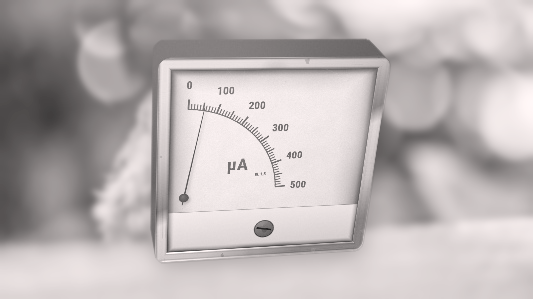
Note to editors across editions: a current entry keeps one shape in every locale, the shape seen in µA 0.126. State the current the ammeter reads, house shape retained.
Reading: µA 50
